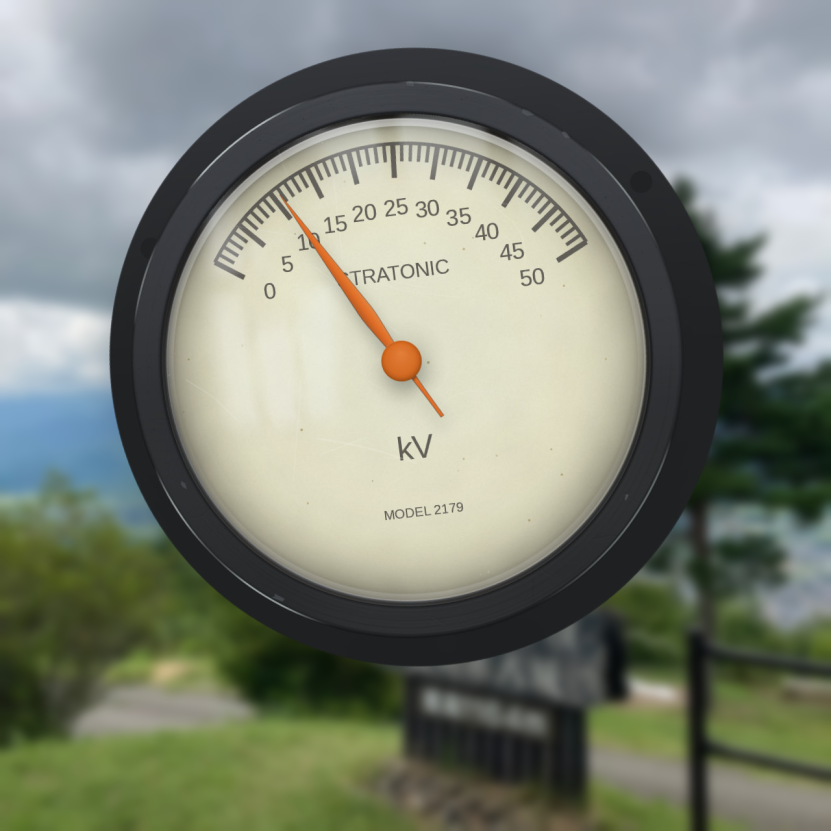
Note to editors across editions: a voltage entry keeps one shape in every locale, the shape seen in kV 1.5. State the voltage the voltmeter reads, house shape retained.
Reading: kV 11
